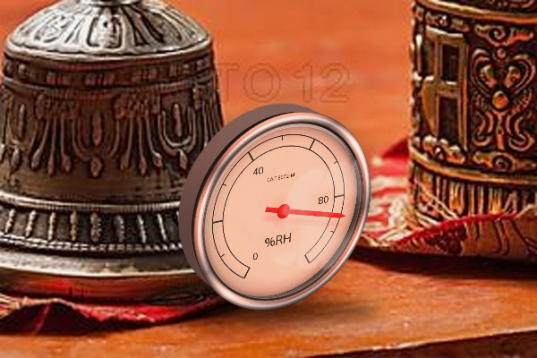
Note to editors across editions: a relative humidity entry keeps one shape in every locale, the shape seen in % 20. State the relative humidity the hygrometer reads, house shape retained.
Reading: % 85
